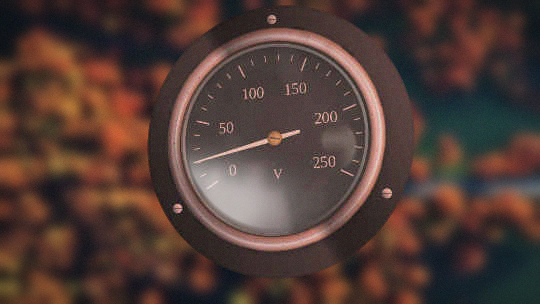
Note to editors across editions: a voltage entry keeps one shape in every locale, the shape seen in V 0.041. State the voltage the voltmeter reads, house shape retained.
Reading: V 20
